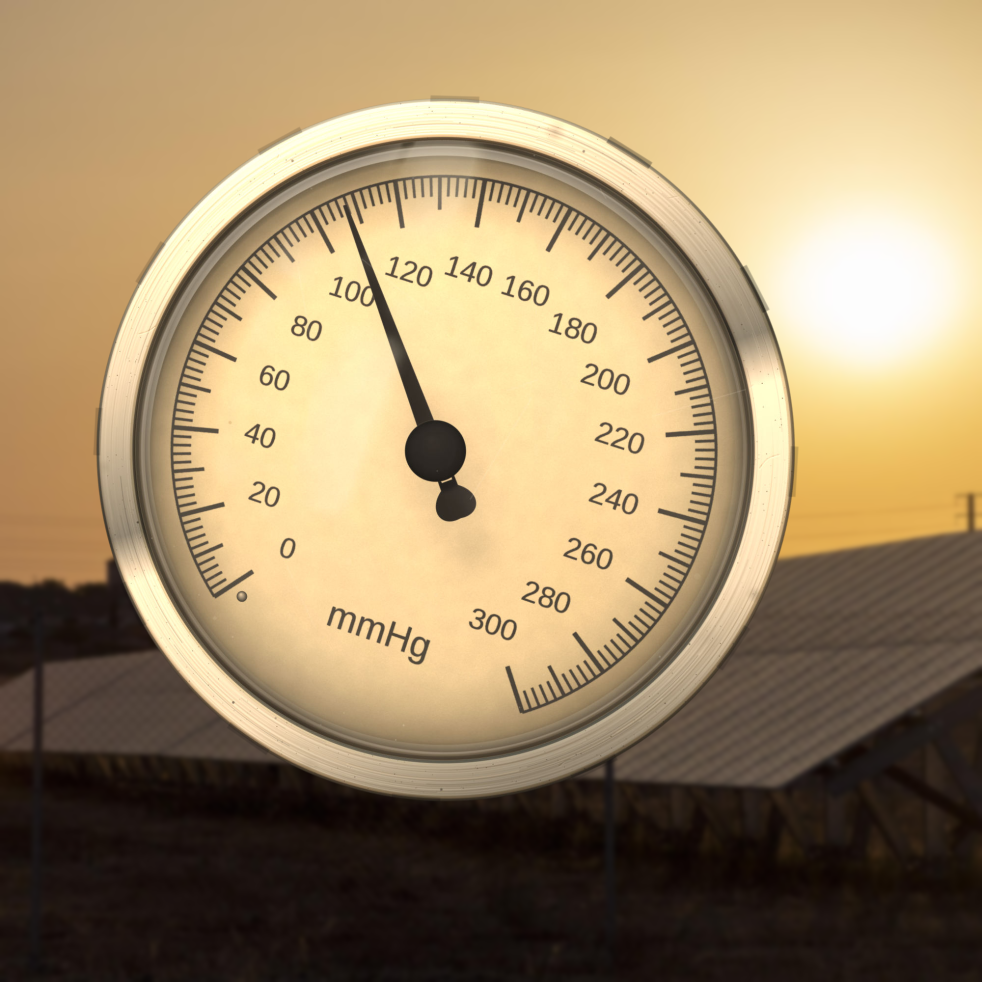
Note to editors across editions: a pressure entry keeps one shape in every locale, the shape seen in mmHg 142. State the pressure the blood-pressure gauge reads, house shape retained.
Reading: mmHg 108
